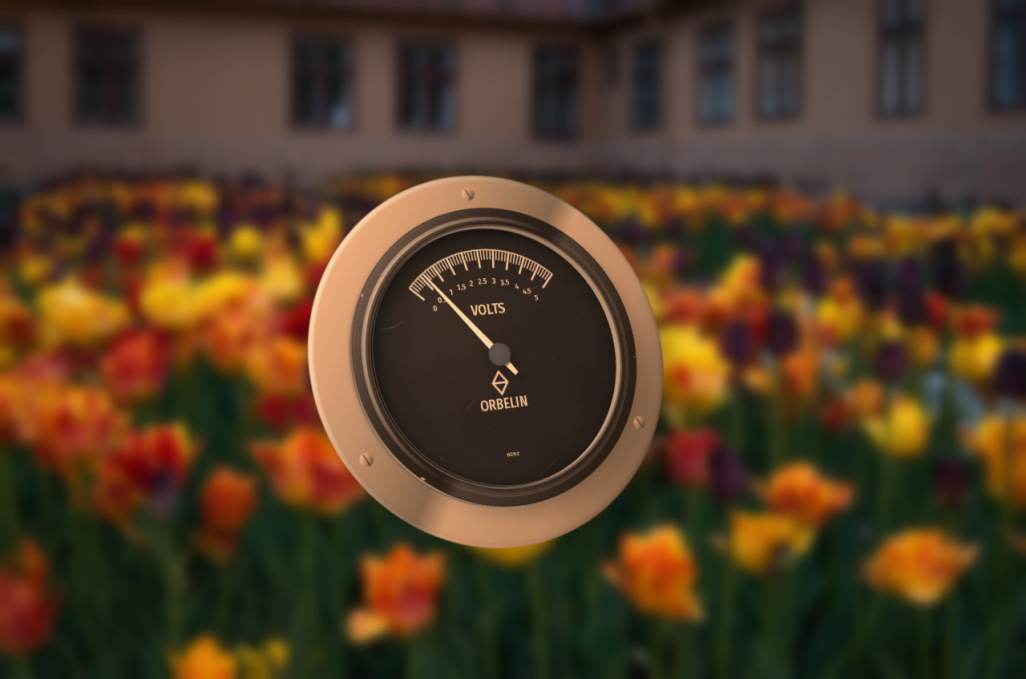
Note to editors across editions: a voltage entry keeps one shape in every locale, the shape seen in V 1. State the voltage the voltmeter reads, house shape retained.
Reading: V 0.5
